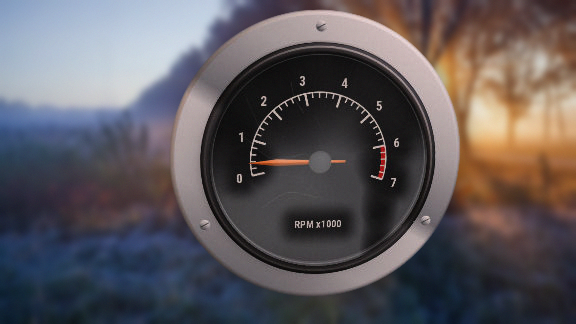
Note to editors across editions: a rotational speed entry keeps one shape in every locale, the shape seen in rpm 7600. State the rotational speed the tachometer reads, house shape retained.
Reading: rpm 400
